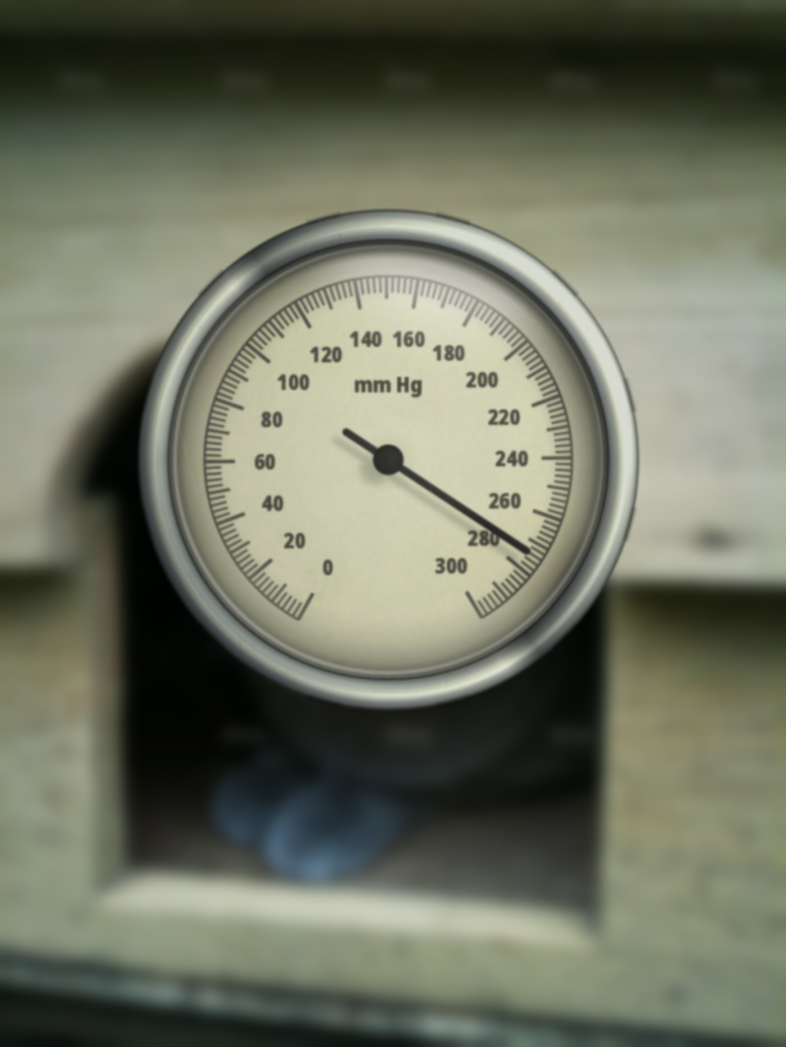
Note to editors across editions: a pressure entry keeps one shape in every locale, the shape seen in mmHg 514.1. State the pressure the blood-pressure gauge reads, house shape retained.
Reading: mmHg 274
